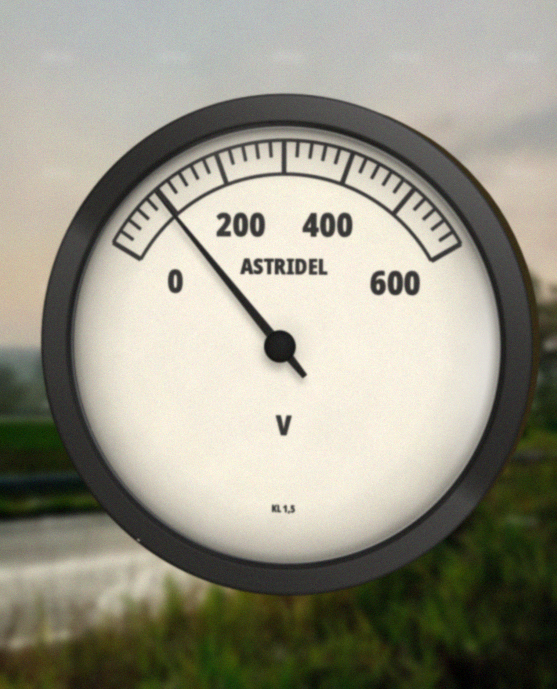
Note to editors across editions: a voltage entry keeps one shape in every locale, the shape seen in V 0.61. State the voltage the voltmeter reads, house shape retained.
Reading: V 100
